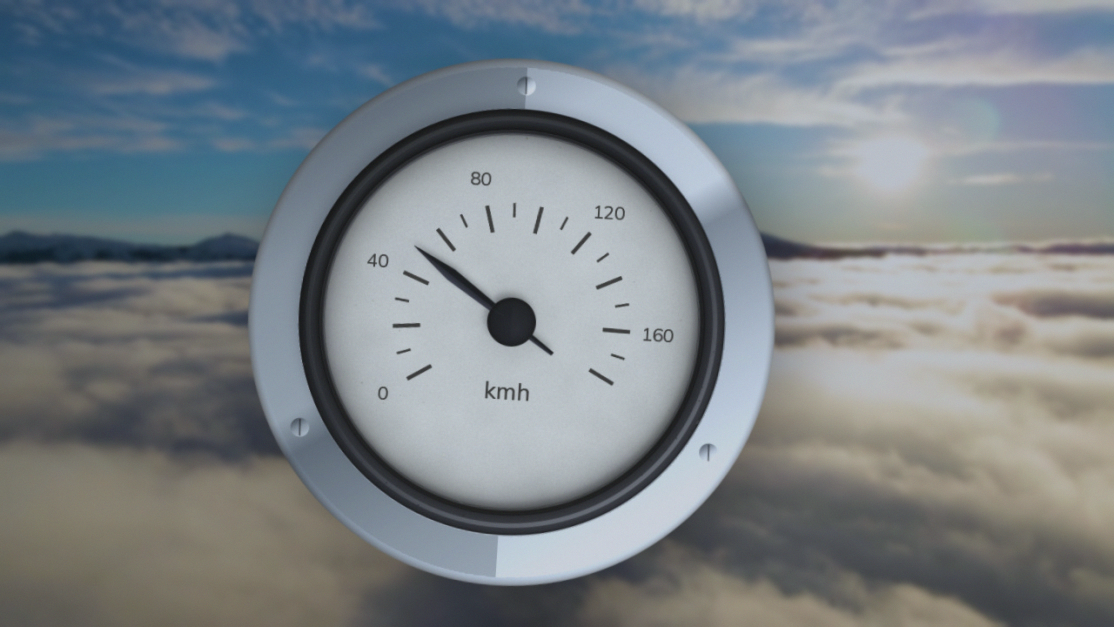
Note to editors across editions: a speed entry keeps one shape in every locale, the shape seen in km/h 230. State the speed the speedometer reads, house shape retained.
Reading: km/h 50
